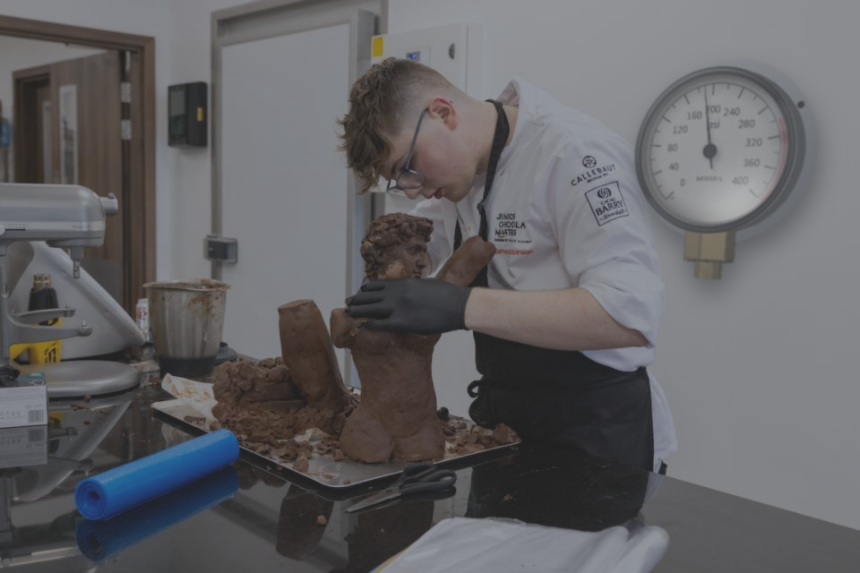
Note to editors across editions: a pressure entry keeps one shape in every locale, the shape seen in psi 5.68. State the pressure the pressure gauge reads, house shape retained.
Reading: psi 190
